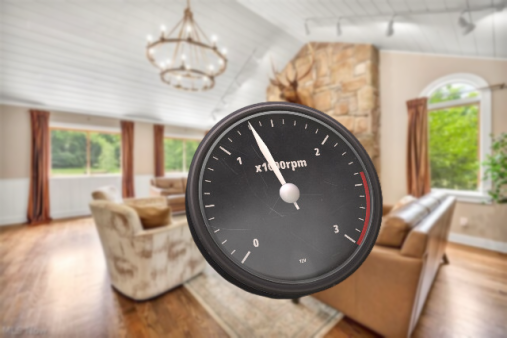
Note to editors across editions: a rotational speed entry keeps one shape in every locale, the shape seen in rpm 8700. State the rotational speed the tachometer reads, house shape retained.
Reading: rpm 1300
